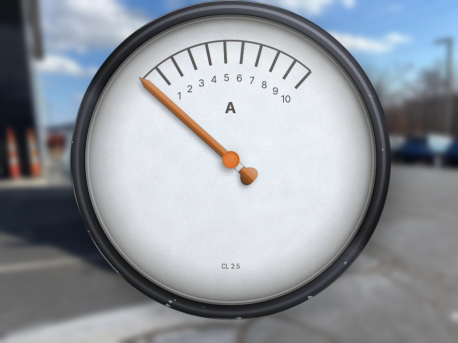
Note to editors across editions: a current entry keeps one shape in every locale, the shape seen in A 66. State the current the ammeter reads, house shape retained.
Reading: A 0
